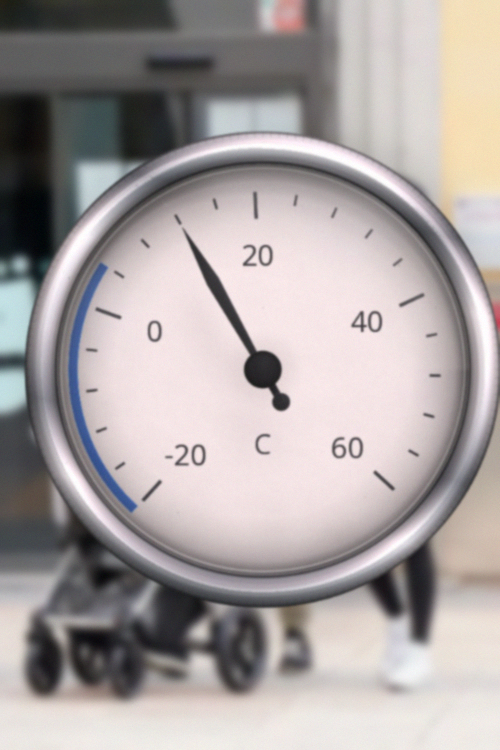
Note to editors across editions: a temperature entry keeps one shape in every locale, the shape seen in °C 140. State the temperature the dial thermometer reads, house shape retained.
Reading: °C 12
